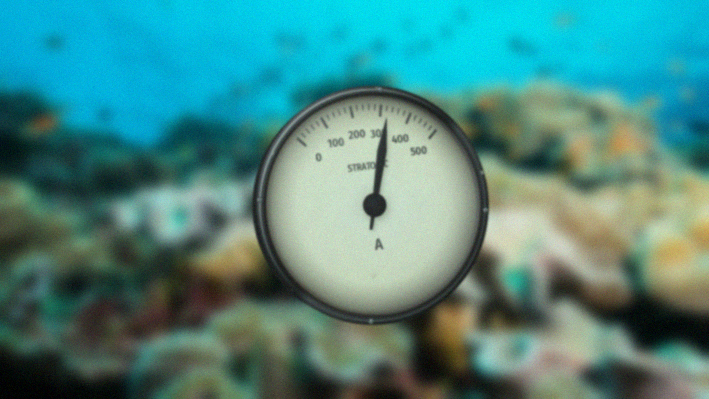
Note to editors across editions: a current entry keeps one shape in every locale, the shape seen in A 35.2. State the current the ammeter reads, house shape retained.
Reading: A 320
